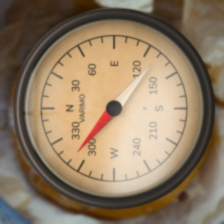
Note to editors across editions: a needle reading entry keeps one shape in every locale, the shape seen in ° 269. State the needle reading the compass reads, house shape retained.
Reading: ° 310
